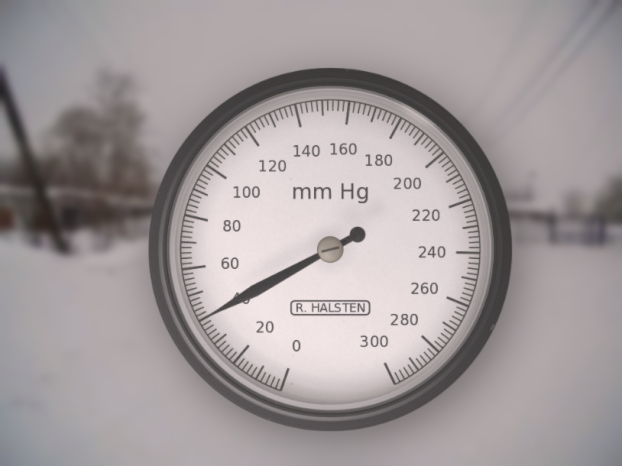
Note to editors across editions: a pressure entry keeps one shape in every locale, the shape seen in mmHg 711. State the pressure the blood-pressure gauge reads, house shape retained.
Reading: mmHg 40
